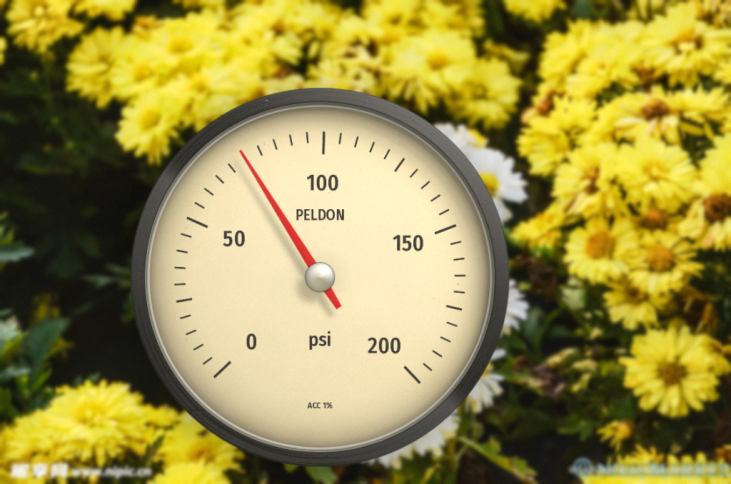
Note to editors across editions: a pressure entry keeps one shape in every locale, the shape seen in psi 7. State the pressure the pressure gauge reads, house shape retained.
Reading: psi 75
